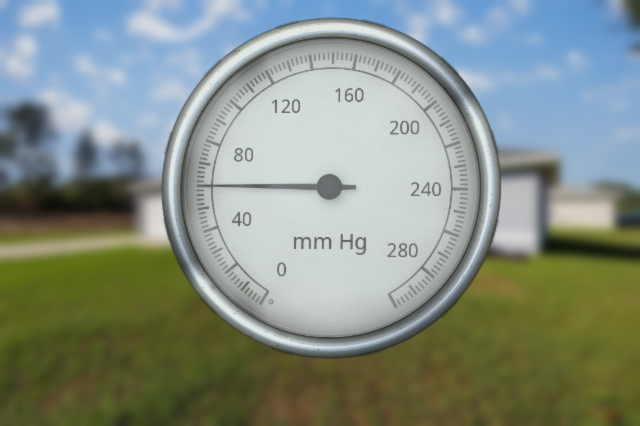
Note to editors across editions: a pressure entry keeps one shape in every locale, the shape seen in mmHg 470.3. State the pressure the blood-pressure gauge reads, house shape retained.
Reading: mmHg 60
